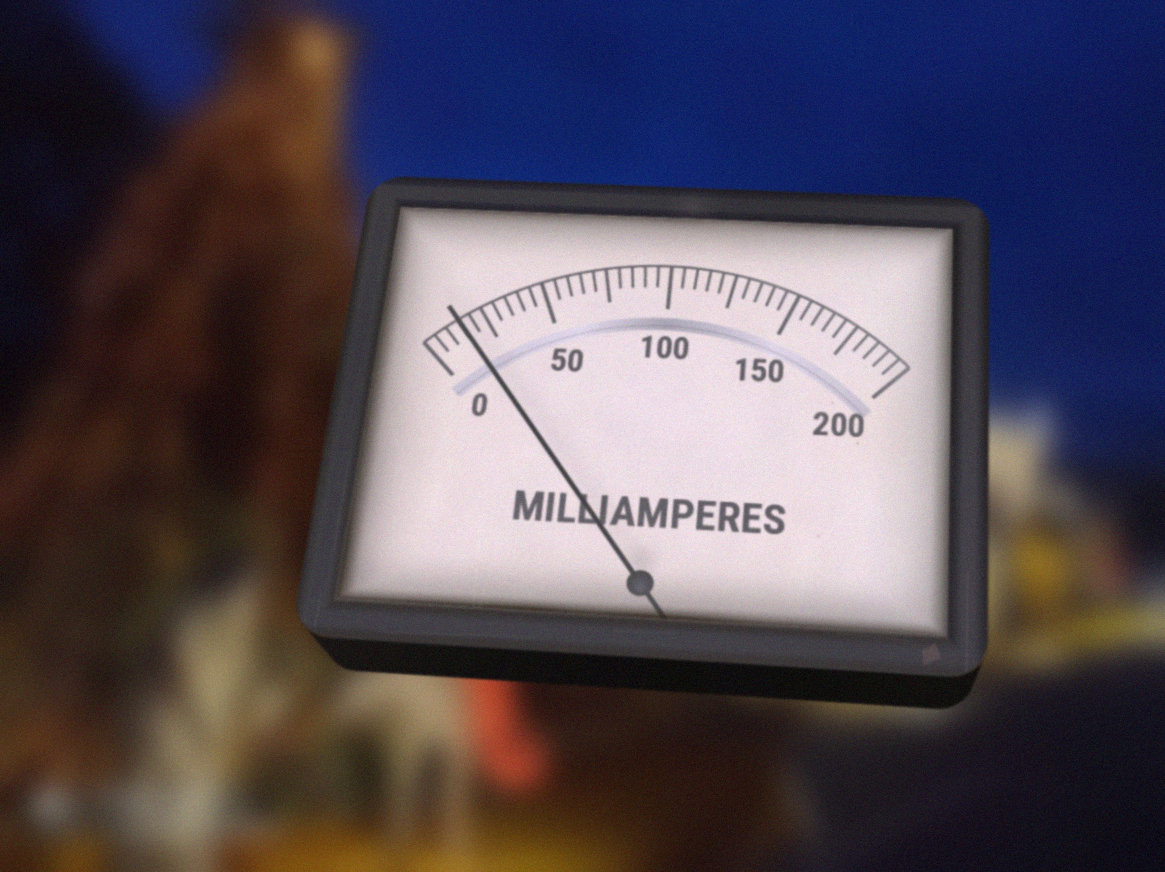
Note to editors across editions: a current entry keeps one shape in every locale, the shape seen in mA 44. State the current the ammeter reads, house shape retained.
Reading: mA 15
